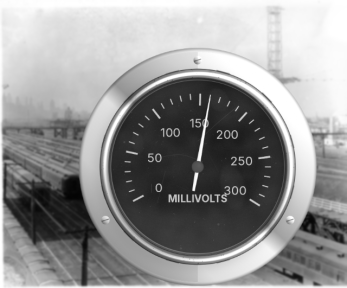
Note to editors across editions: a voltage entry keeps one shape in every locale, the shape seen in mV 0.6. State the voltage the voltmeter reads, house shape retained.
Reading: mV 160
